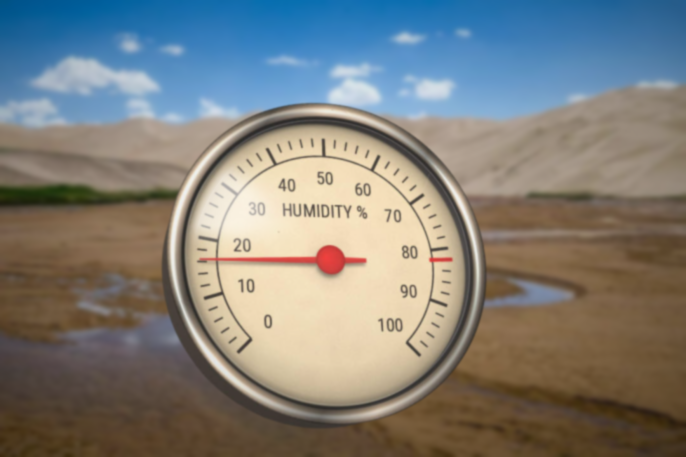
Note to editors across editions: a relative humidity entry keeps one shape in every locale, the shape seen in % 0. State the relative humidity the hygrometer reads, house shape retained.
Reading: % 16
